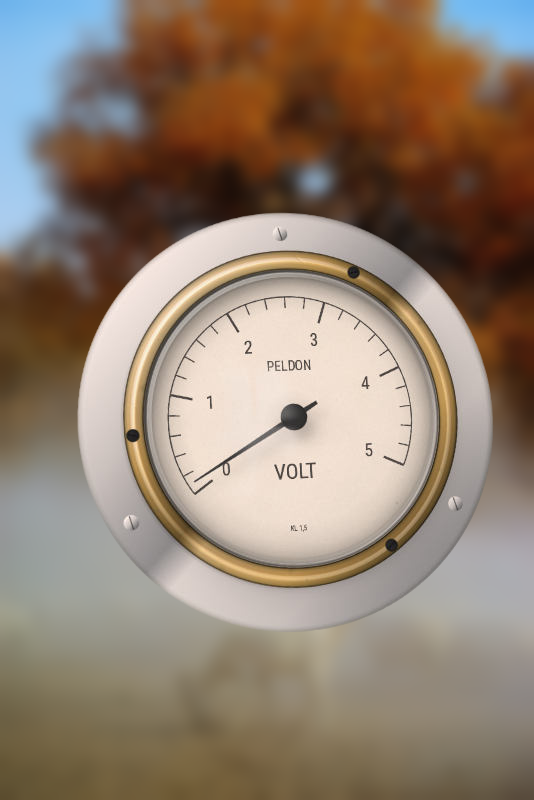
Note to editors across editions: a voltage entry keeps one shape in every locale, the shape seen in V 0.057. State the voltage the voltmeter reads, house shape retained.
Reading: V 0.1
